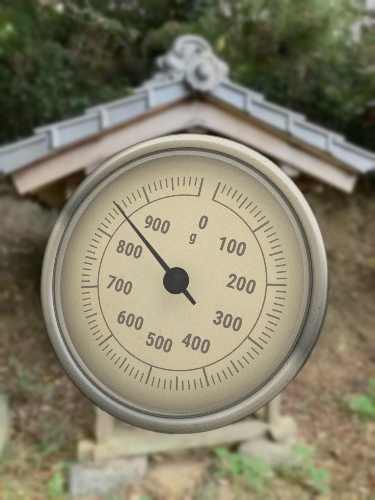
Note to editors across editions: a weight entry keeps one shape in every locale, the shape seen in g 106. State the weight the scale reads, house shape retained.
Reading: g 850
